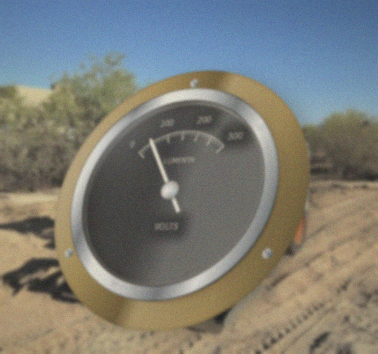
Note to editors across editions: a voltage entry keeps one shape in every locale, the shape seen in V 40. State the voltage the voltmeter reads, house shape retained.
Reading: V 50
